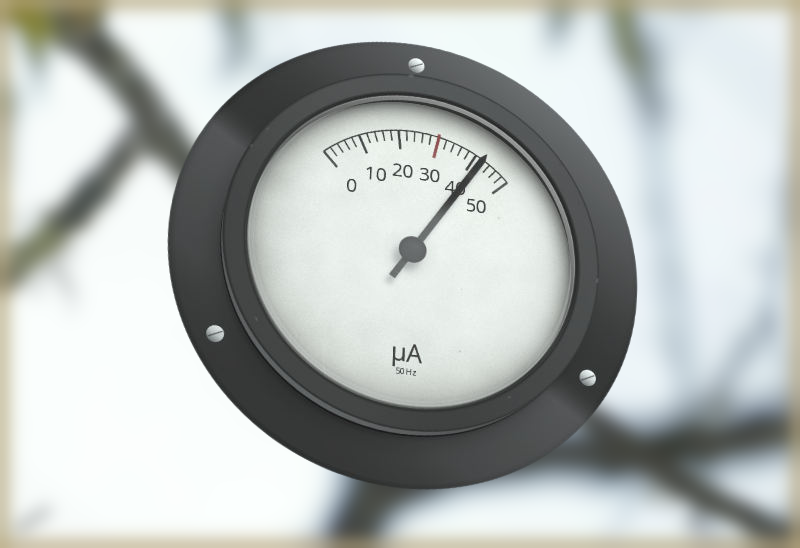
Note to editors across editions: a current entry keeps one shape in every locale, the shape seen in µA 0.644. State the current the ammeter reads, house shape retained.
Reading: µA 42
